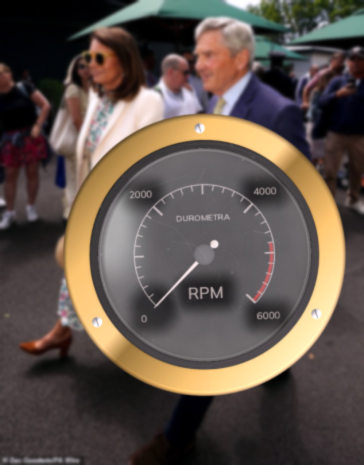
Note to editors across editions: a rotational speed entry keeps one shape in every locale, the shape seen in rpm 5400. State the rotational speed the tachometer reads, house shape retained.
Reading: rpm 0
